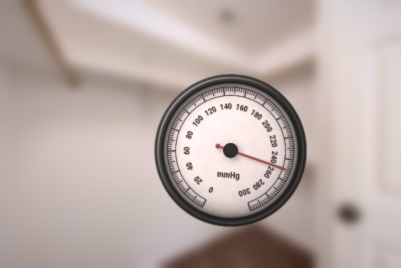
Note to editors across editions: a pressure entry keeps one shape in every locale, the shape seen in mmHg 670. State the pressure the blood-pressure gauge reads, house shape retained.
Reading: mmHg 250
